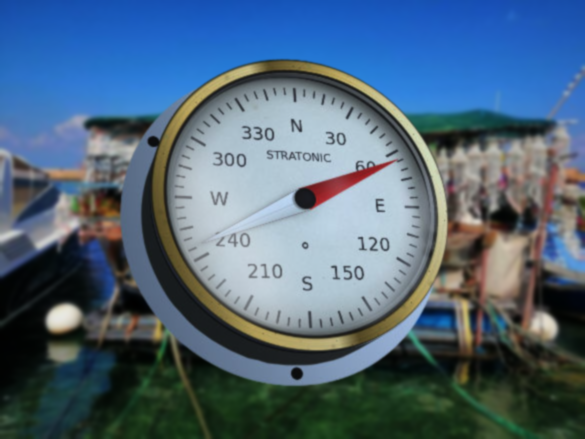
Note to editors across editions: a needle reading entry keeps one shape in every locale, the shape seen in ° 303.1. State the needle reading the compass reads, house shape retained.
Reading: ° 65
